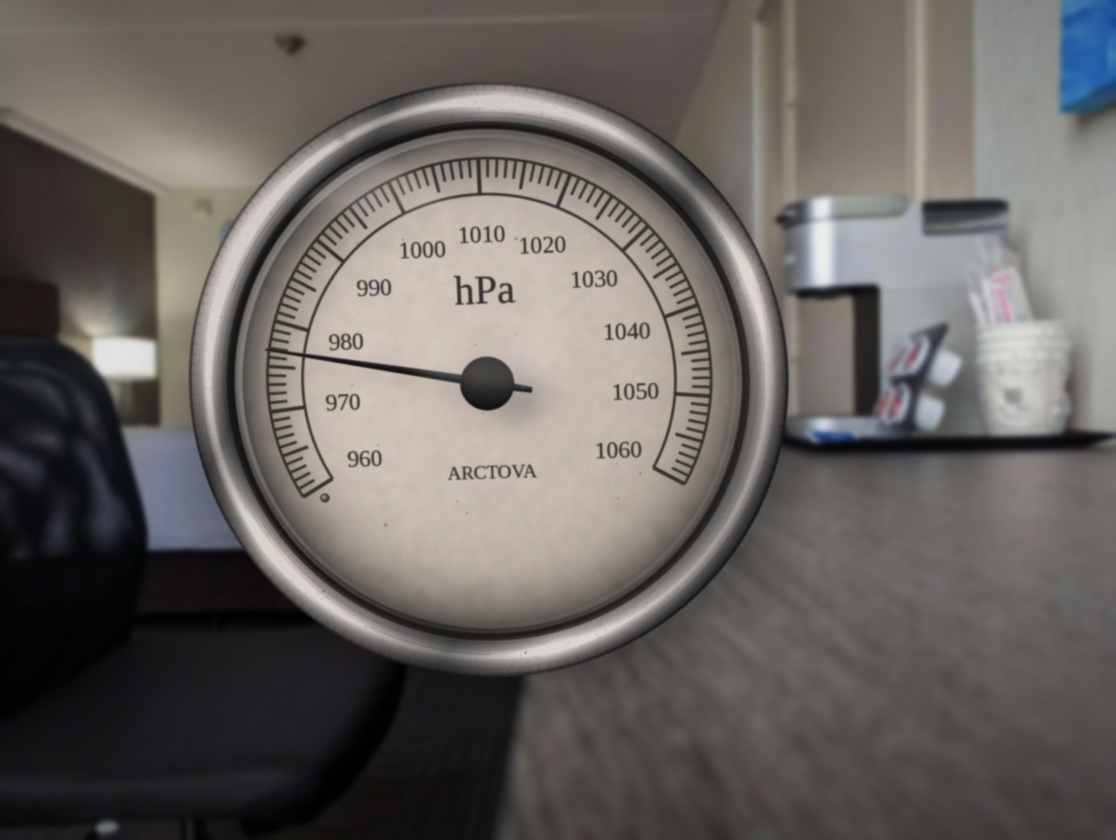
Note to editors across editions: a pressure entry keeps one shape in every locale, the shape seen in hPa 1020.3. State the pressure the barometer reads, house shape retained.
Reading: hPa 977
